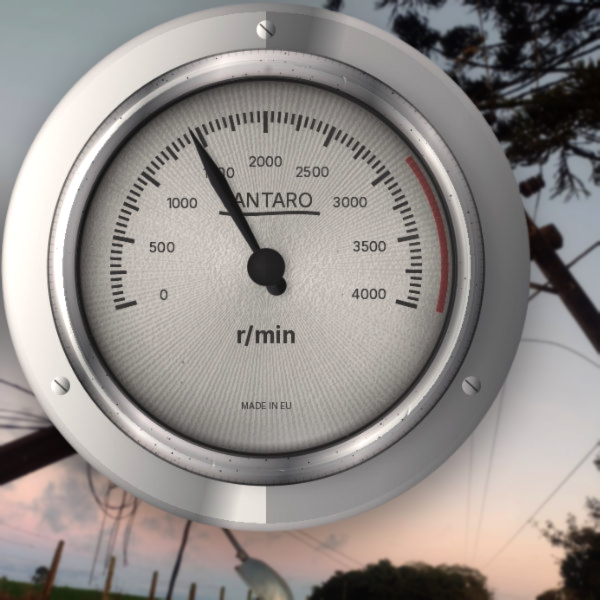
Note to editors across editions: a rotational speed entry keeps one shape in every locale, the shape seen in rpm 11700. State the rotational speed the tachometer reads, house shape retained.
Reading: rpm 1450
